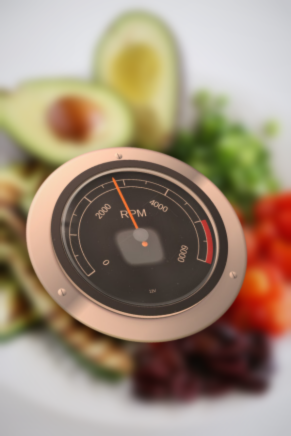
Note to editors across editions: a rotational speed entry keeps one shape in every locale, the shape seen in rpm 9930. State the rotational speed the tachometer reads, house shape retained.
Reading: rpm 2750
